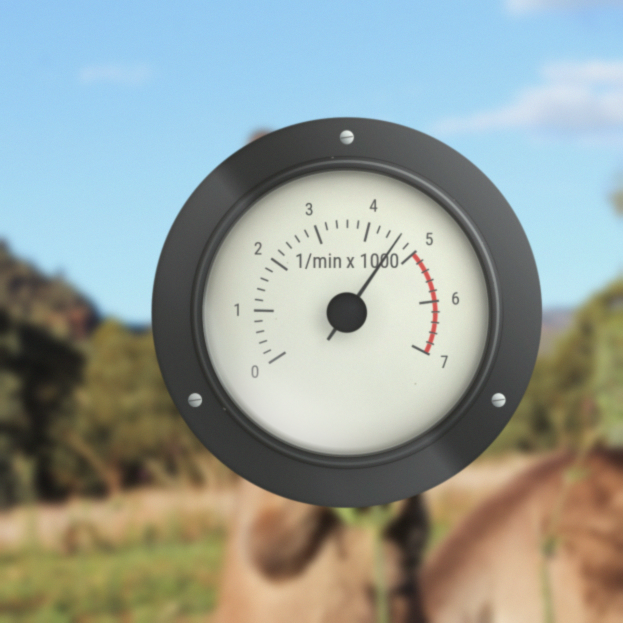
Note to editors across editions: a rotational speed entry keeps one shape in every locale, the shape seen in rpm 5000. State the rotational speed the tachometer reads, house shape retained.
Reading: rpm 4600
